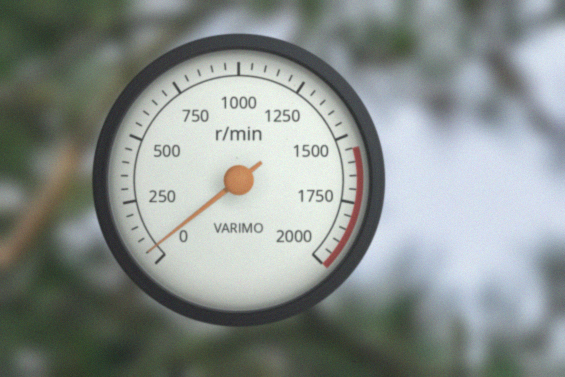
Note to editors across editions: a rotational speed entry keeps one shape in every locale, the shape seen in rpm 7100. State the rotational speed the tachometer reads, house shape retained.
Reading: rpm 50
